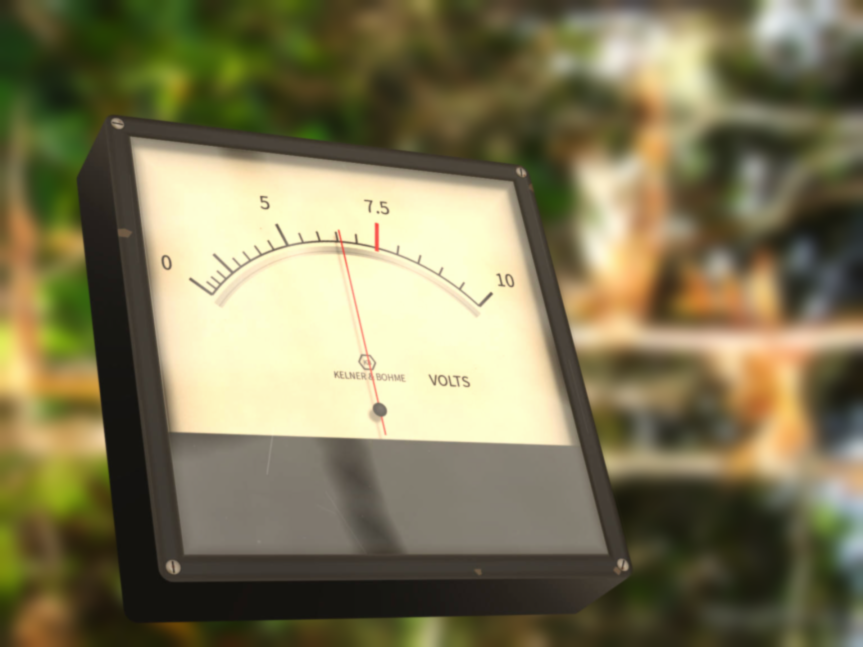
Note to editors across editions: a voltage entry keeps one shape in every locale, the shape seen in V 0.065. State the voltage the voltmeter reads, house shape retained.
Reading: V 6.5
